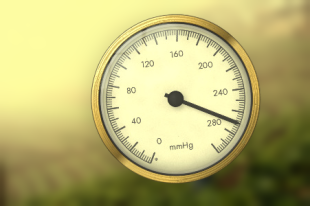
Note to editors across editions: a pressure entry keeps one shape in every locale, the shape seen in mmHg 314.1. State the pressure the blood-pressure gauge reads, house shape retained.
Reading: mmHg 270
